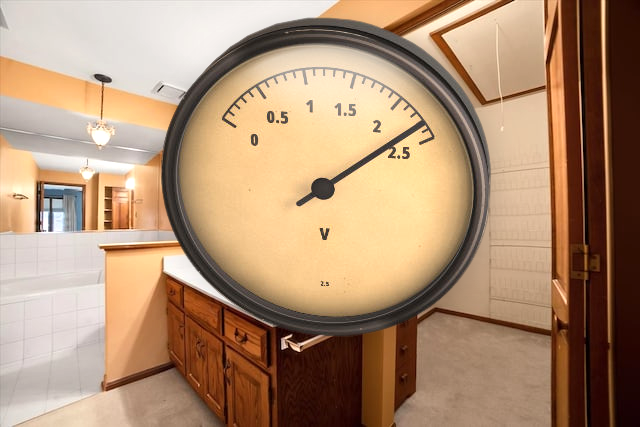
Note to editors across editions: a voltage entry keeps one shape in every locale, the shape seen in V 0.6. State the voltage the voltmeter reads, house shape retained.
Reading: V 2.3
